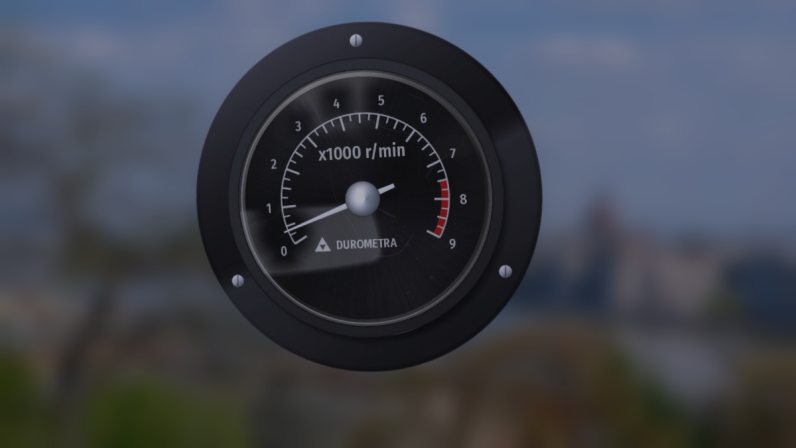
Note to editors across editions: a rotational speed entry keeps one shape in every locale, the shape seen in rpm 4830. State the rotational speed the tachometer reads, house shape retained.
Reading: rpm 375
